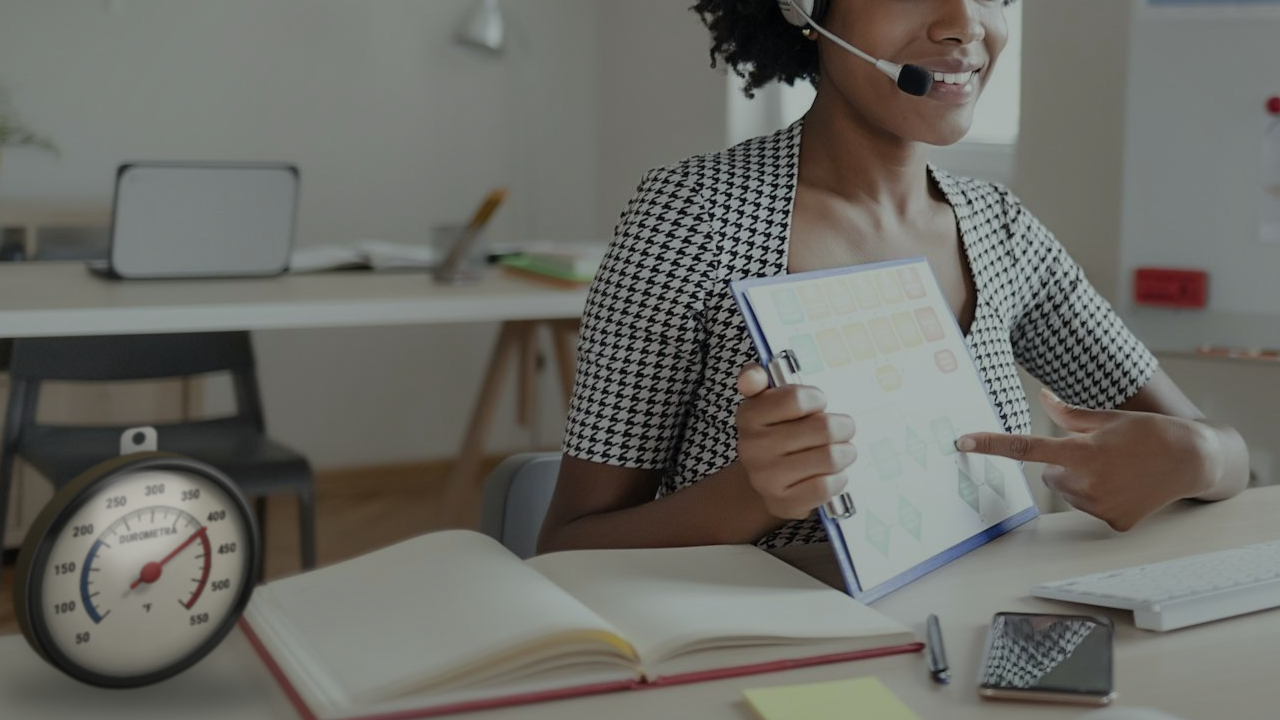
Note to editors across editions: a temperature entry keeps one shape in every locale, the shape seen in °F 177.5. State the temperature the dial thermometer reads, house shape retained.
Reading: °F 400
